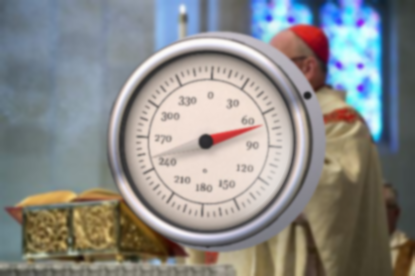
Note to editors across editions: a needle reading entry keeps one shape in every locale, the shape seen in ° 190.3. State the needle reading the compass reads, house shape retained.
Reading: ° 70
